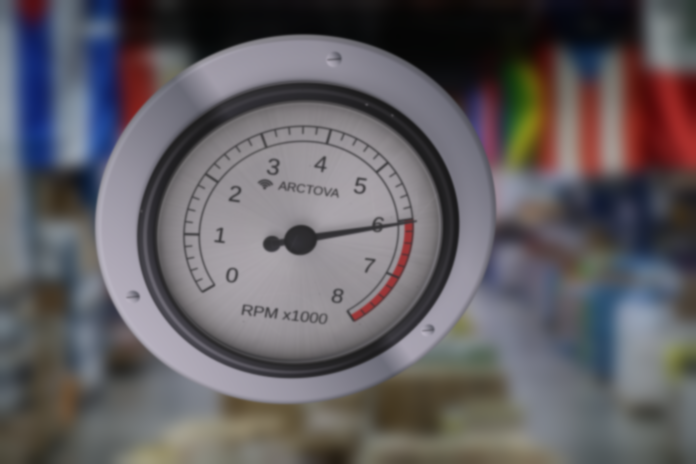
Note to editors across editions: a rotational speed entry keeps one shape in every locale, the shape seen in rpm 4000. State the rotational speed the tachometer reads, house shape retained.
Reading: rpm 6000
